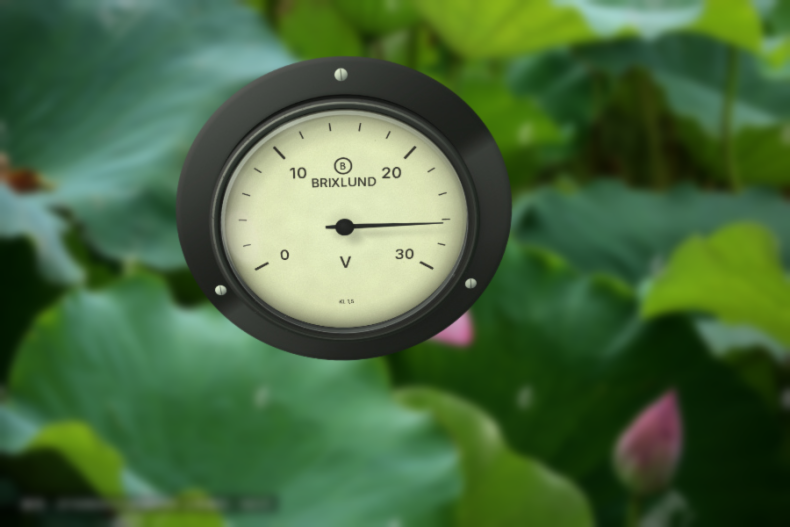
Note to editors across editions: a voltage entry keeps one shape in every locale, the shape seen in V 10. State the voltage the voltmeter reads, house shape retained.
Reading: V 26
